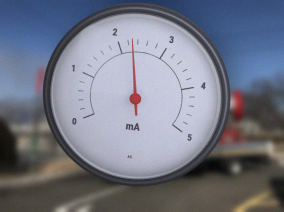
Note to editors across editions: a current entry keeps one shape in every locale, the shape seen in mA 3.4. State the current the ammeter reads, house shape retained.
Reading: mA 2.3
